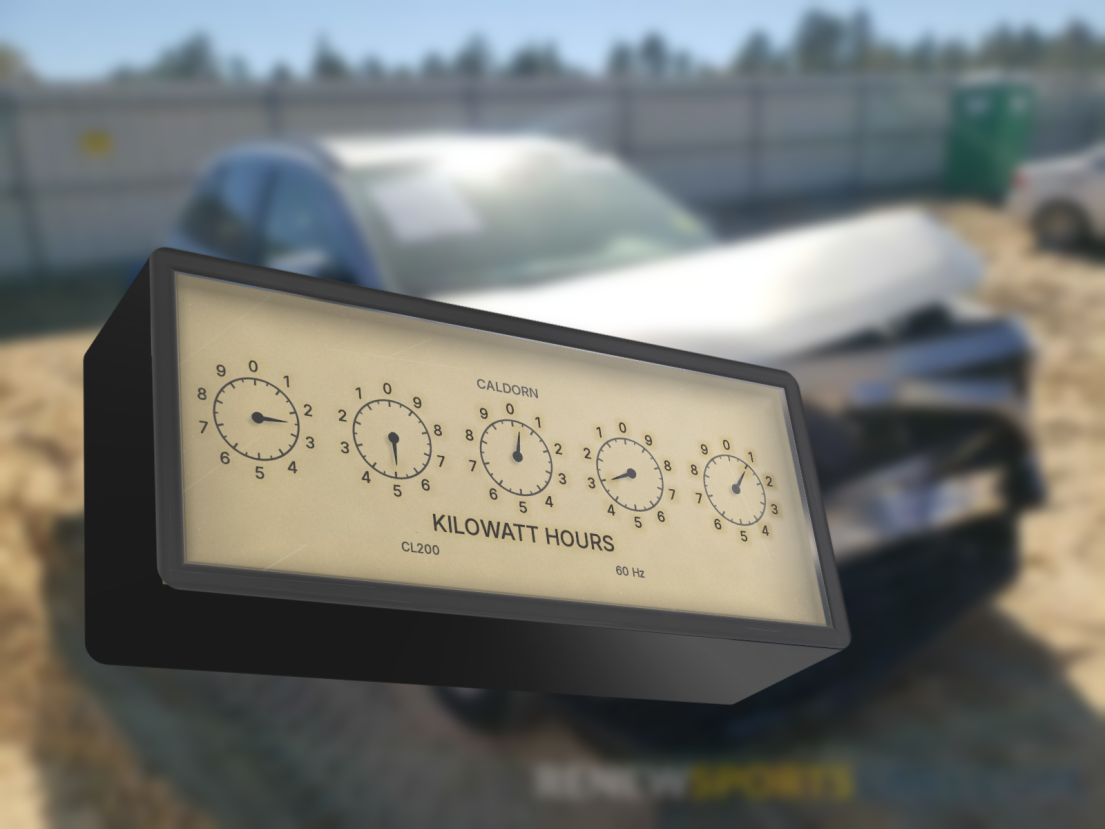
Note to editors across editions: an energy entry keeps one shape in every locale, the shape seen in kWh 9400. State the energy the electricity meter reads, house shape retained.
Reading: kWh 25031
